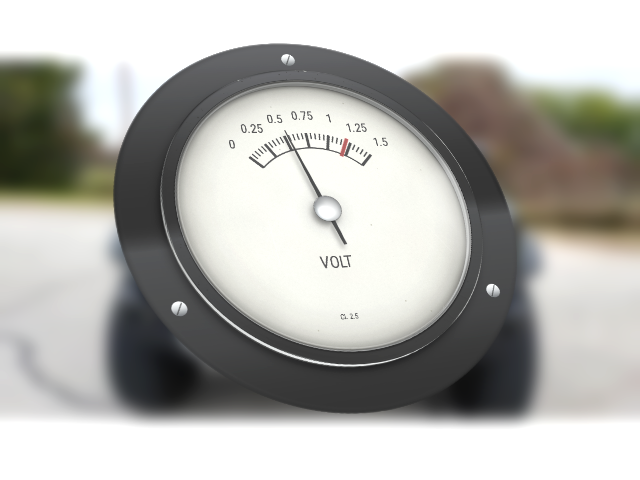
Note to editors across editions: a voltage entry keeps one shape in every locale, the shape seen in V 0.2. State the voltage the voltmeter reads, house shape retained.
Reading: V 0.5
